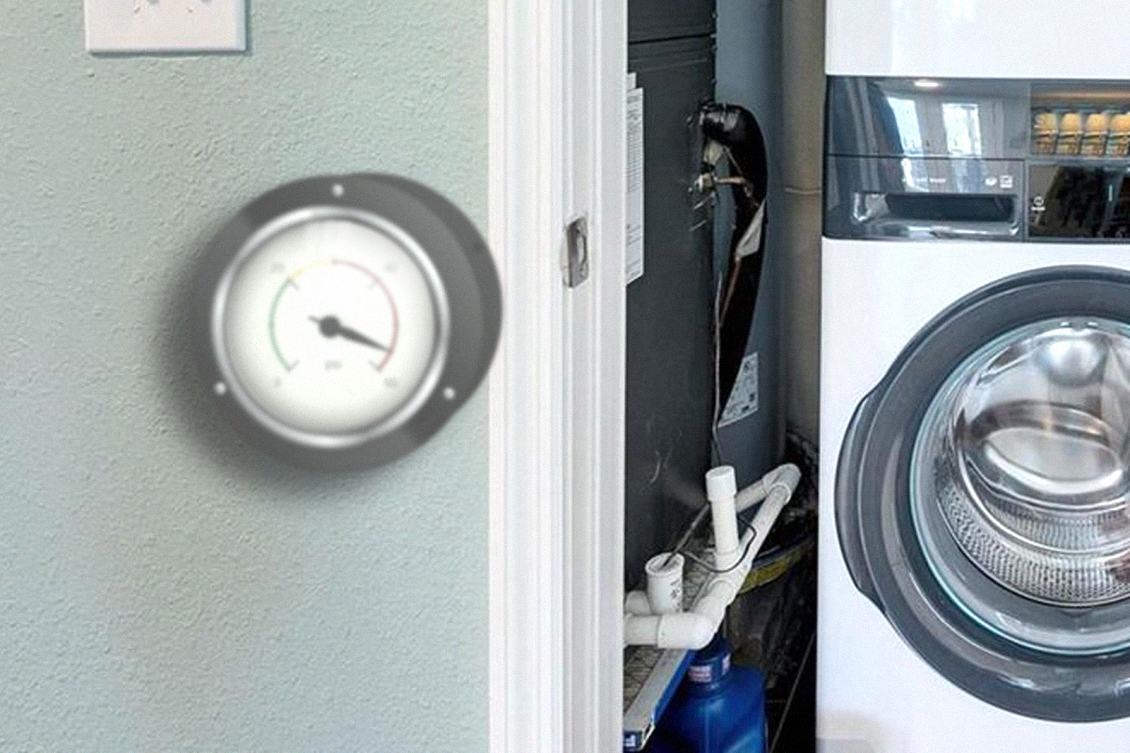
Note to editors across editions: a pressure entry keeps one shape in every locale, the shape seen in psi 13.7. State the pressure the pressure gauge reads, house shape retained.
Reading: psi 55
